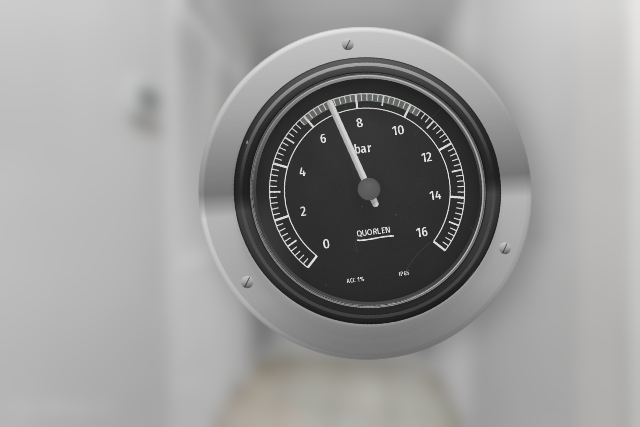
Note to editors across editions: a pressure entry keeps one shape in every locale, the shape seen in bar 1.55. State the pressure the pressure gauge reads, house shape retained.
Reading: bar 7
